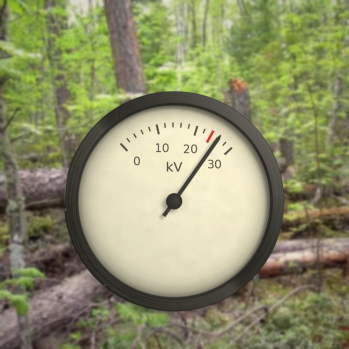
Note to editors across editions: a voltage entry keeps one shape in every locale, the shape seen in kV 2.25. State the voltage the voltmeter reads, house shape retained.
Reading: kV 26
